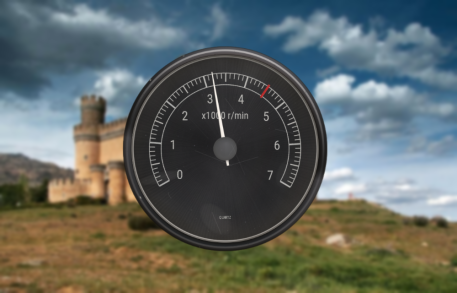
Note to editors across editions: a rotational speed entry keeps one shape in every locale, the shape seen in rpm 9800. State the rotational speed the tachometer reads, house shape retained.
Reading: rpm 3200
